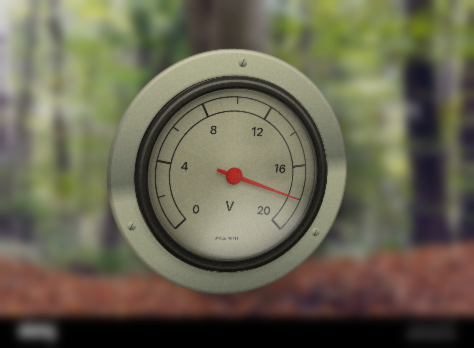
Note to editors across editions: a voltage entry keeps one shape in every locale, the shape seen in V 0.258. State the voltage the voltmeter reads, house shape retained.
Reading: V 18
